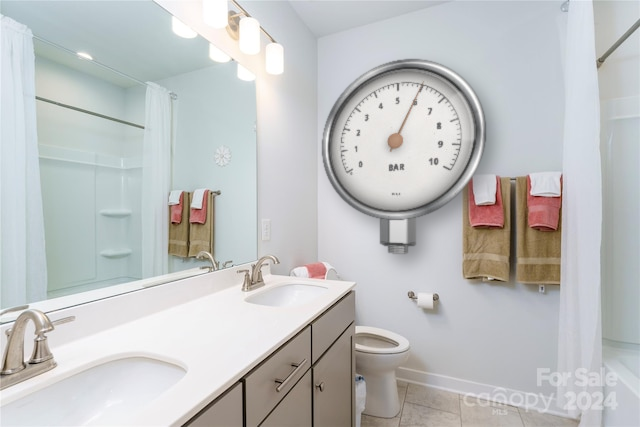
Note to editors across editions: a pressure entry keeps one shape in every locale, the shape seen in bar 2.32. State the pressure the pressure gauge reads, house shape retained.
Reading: bar 6
